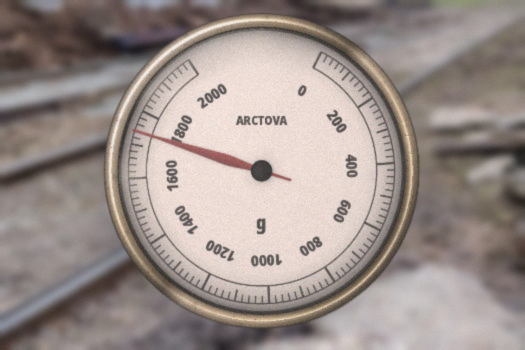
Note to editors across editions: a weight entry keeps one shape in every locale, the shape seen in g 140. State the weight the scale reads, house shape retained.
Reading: g 1740
